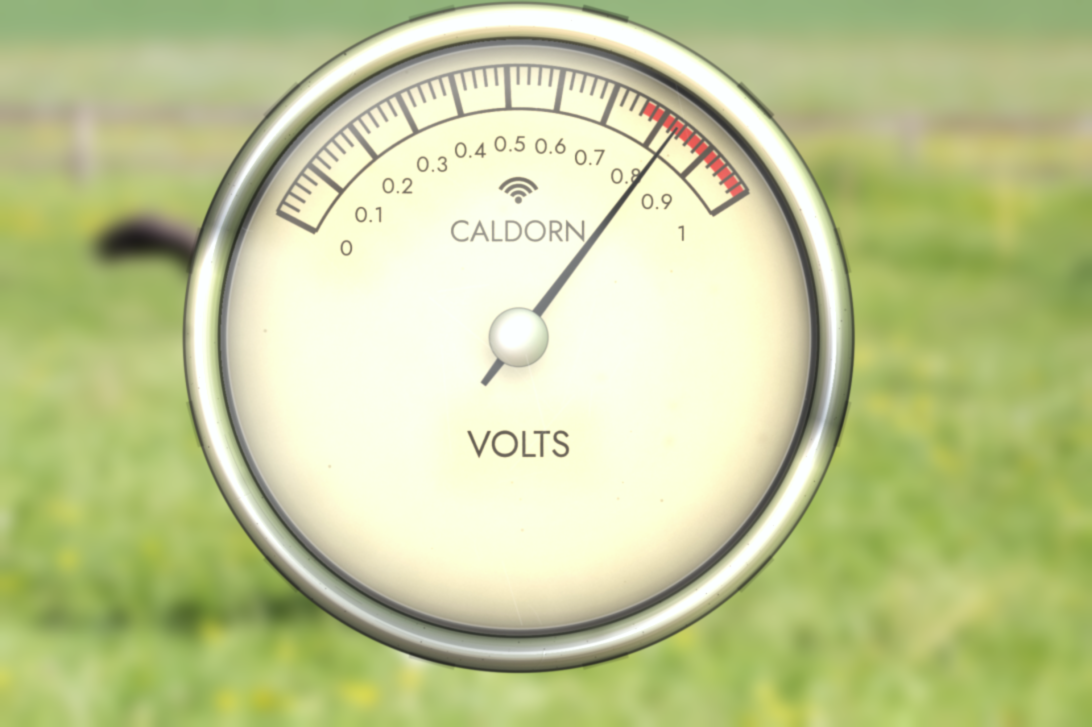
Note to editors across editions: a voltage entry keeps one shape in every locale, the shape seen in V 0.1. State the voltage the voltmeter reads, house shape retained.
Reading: V 0.83
